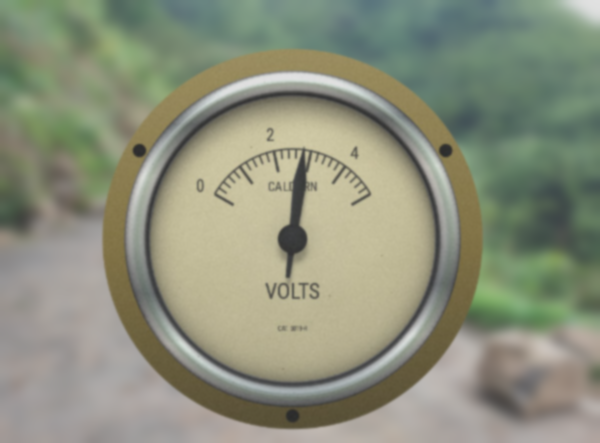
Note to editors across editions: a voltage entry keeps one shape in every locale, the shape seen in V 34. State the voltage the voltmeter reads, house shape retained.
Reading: V 2.8
